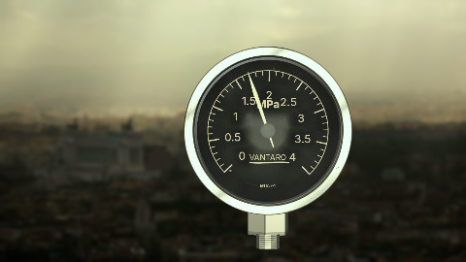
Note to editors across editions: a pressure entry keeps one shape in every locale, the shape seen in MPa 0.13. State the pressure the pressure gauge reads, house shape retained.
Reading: MPa 1.7
